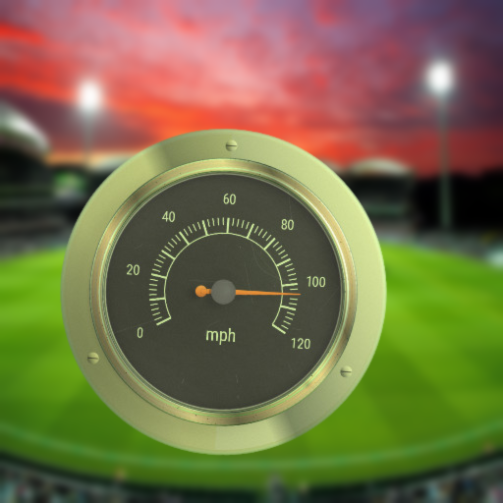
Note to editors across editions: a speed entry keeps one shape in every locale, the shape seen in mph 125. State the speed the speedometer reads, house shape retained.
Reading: mph 104
